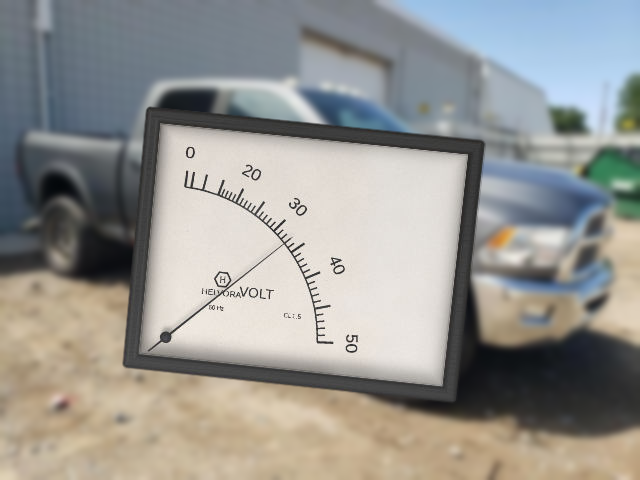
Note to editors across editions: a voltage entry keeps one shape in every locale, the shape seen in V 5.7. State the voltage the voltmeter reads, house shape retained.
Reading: V 33
